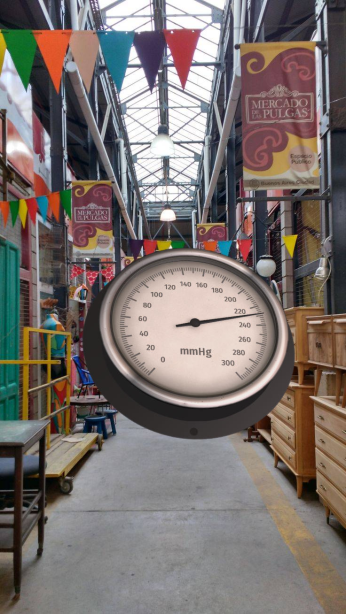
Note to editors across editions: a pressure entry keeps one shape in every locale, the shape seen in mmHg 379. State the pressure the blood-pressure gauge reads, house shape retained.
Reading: mmHg 230
